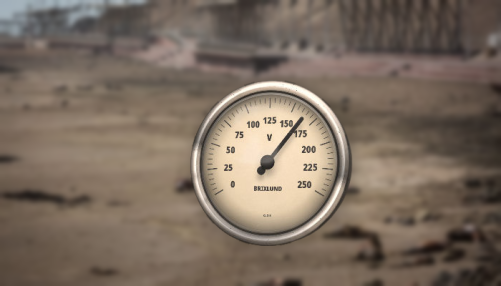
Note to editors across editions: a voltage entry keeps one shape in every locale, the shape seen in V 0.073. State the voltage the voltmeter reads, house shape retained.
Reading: V 165
